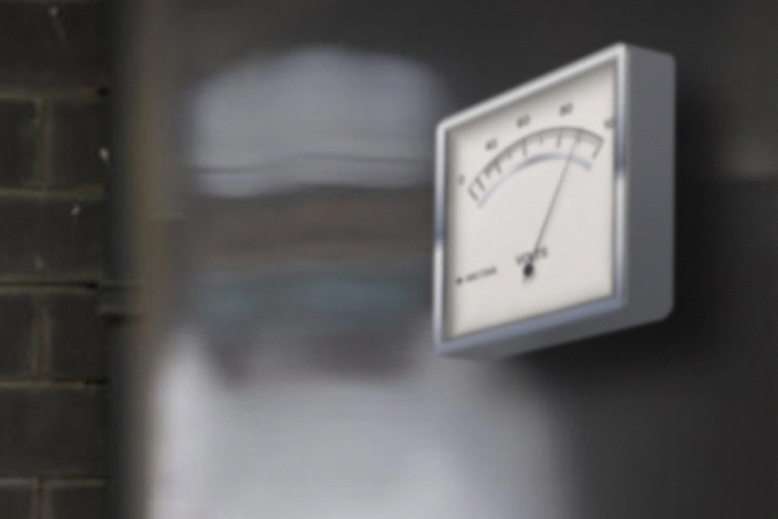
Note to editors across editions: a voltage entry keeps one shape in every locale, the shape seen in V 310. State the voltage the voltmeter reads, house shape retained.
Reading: V 90
